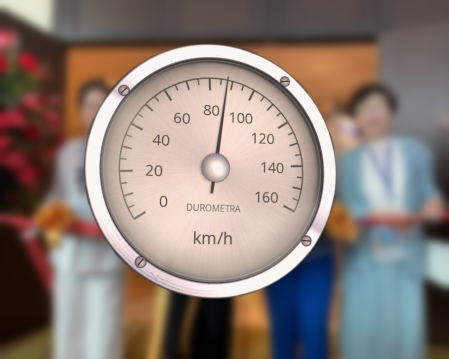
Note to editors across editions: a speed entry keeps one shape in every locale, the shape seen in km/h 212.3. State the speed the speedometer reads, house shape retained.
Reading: km/h 87.5
